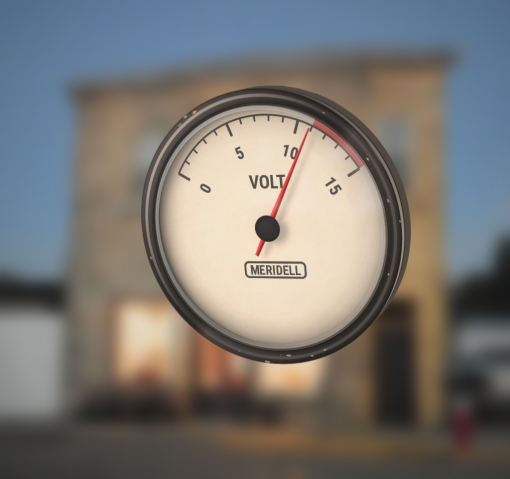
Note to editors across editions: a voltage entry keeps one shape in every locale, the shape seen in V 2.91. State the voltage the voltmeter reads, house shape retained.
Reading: V 11
